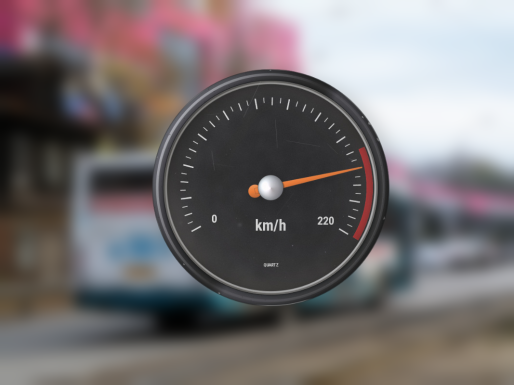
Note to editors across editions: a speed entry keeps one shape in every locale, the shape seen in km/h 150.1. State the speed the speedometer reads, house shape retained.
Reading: km/h 180
